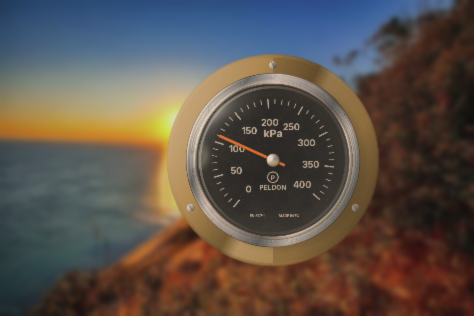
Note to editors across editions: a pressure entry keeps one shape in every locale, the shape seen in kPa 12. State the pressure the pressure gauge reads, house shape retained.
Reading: kPa 110
